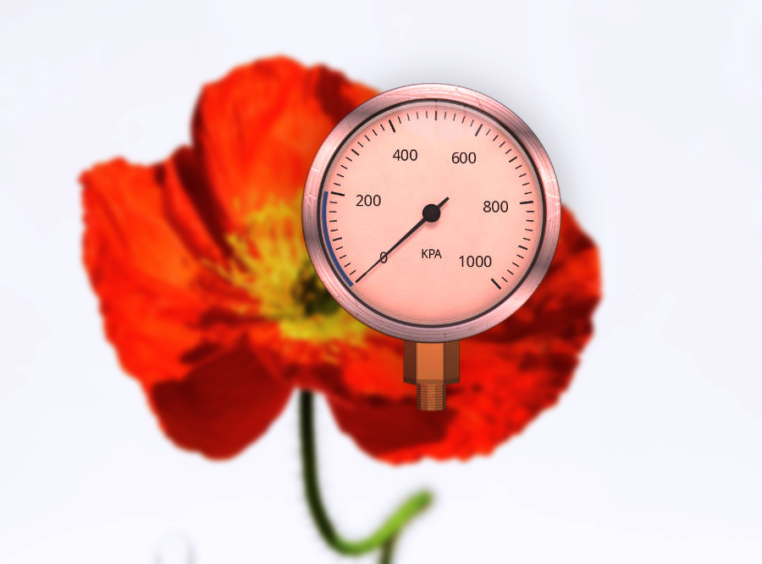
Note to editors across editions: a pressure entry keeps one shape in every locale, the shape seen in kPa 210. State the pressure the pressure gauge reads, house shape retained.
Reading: kPa 0
